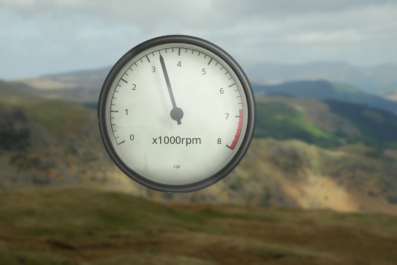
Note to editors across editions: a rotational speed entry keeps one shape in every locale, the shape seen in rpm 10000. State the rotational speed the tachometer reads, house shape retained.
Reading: rpm 3400
